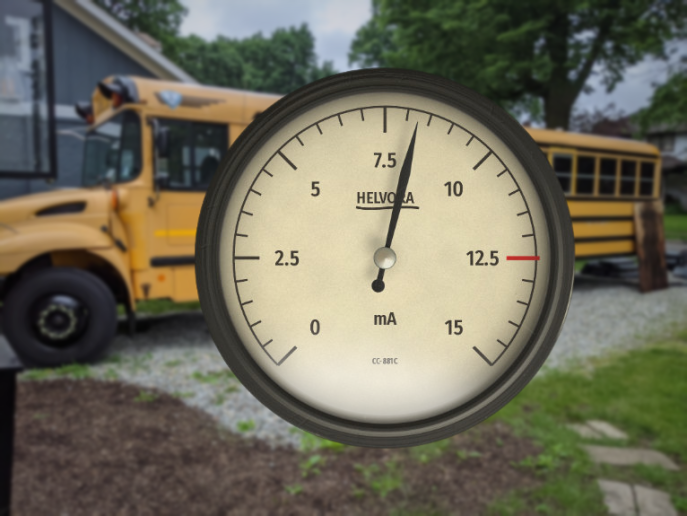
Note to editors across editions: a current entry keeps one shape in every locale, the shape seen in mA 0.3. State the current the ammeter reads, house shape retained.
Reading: mA 8.25
